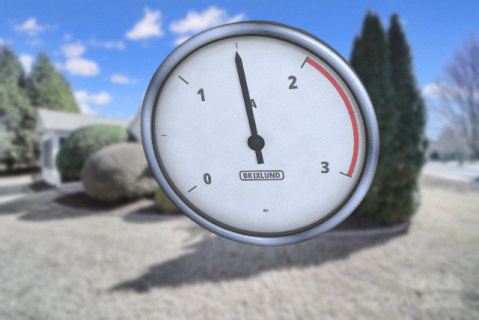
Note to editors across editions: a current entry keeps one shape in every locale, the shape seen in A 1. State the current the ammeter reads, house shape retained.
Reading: A 1.5
